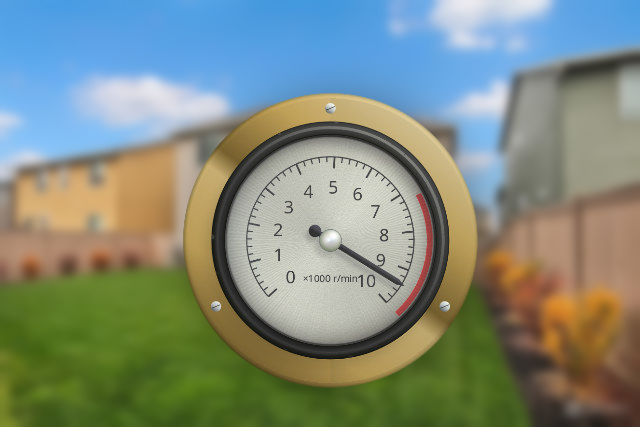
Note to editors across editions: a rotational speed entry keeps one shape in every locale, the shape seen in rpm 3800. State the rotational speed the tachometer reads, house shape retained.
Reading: rpm 9400
